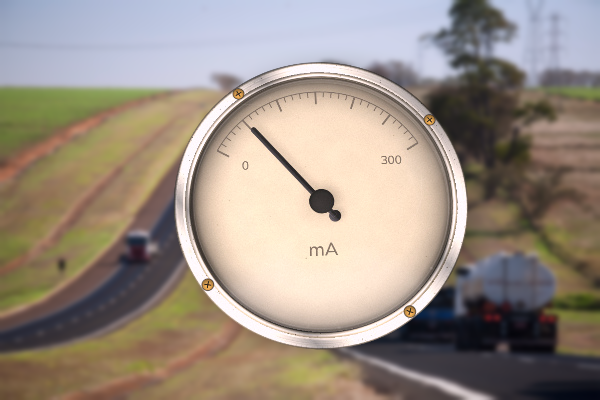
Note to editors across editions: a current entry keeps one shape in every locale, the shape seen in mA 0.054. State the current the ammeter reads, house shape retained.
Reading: mA 50
